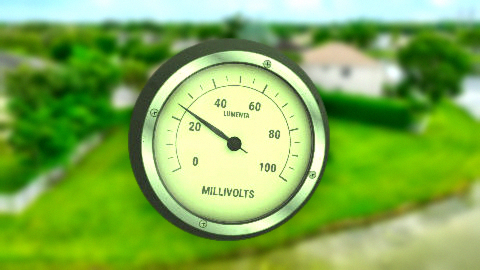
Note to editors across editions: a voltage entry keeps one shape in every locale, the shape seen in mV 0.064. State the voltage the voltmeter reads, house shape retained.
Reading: mV 25
